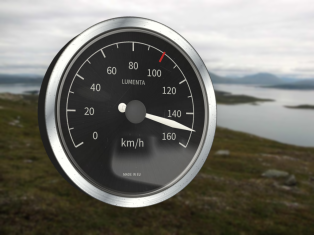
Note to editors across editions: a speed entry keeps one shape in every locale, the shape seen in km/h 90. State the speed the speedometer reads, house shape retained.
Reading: km/h 150
